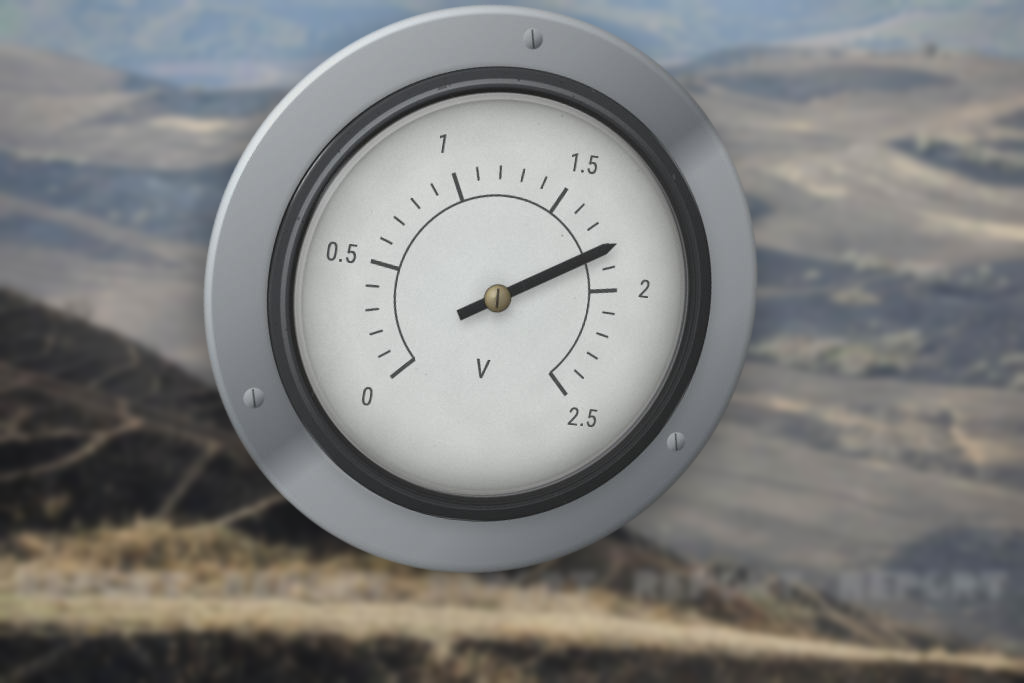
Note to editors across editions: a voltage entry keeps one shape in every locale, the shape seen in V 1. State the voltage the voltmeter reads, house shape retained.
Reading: V 1.8
